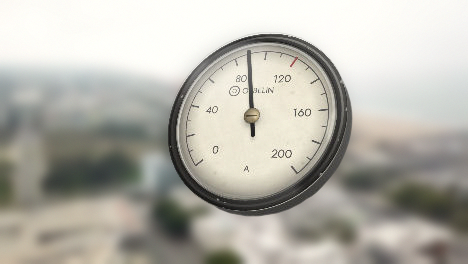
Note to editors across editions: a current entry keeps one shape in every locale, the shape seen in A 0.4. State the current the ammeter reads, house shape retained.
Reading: A 90
